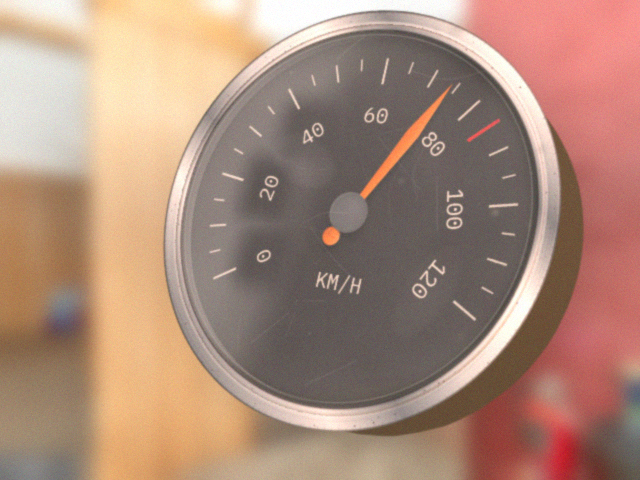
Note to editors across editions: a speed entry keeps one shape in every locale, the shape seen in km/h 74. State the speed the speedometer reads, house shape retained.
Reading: km/h 75
